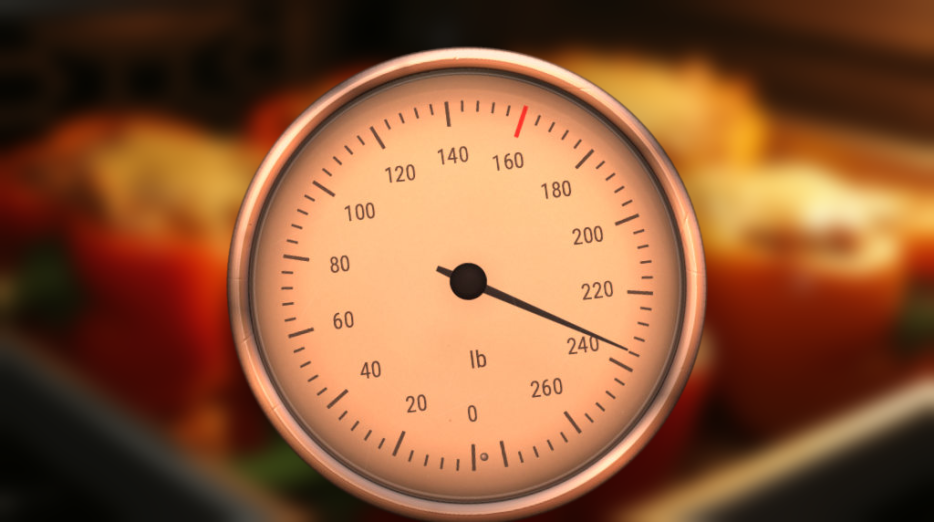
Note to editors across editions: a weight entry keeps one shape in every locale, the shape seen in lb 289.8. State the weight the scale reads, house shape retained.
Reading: lb 236
